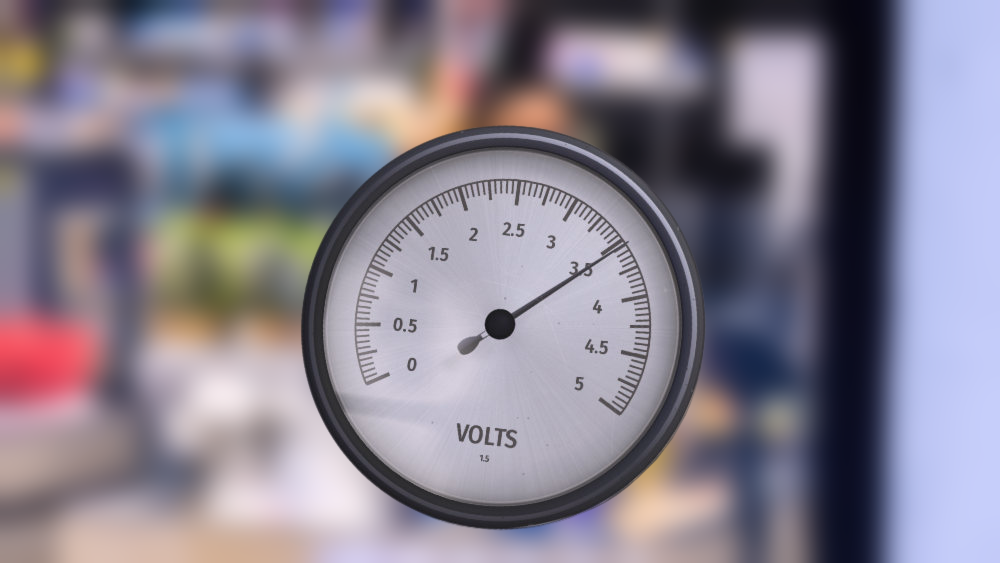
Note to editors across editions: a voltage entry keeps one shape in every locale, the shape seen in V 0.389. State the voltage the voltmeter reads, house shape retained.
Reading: V 3.55
